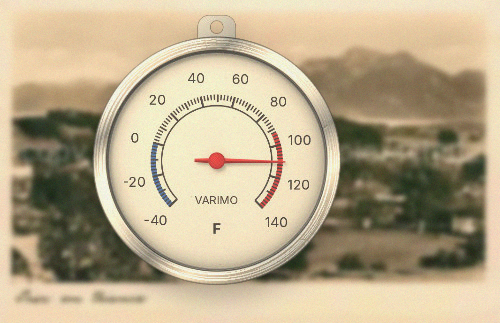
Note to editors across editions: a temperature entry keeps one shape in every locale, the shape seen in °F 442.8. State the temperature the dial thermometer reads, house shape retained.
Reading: °F 110
